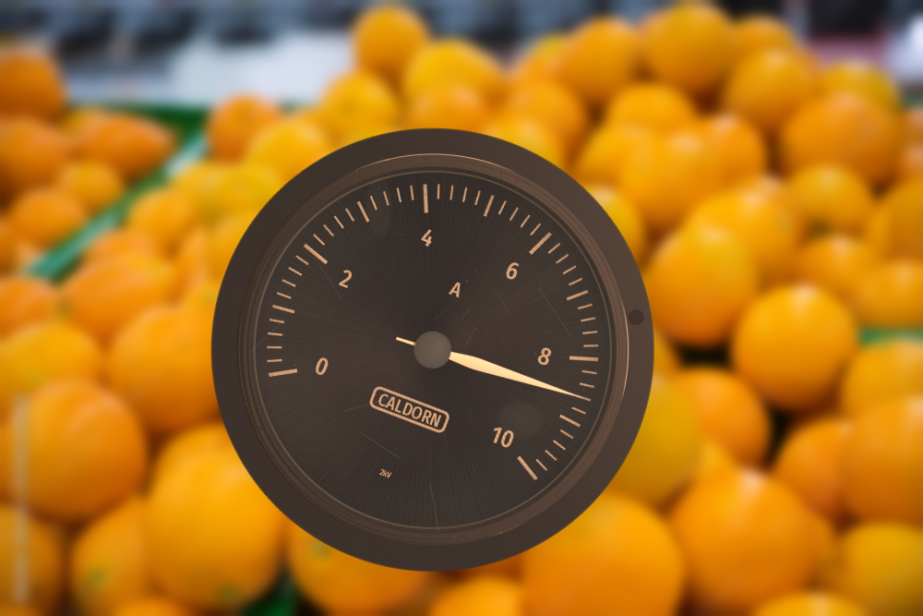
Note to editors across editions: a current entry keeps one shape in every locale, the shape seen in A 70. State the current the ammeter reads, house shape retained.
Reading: A 8.6
